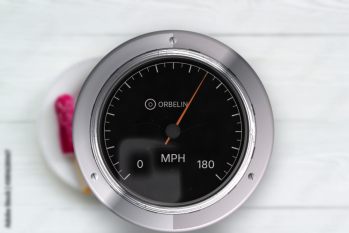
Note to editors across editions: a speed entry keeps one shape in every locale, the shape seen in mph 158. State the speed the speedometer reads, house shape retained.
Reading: mph 110
